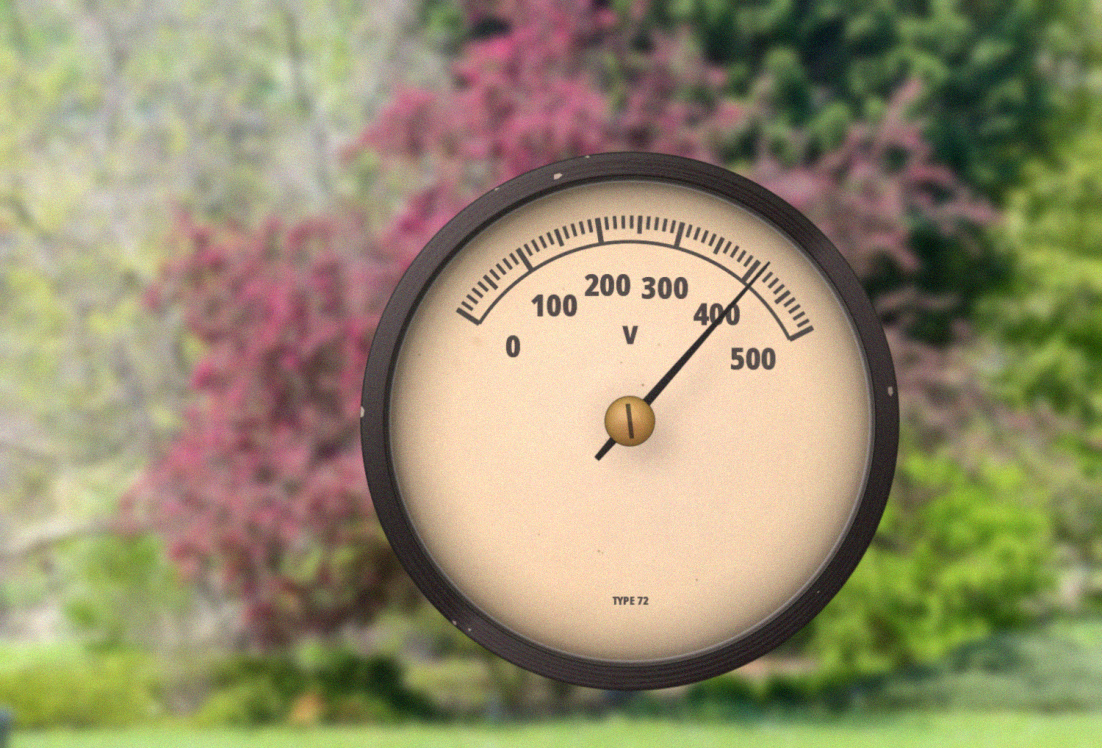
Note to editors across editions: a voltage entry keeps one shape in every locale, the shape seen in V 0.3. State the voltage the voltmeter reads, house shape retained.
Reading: V 410
